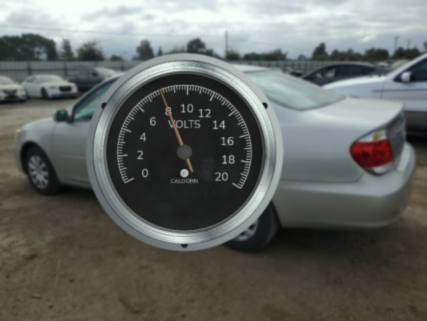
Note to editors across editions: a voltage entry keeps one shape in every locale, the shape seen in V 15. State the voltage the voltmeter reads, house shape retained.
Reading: V 8
